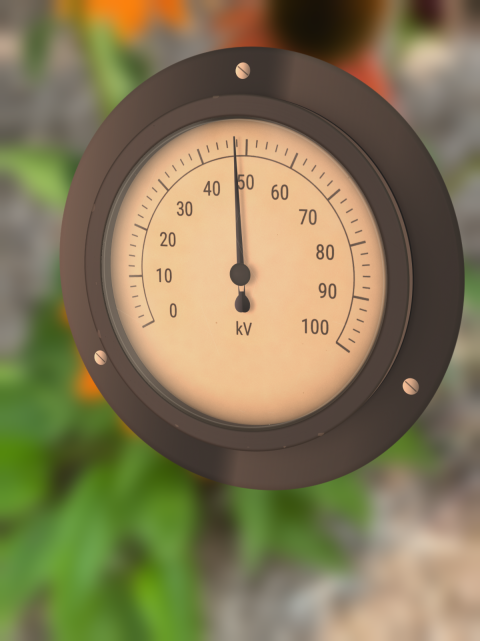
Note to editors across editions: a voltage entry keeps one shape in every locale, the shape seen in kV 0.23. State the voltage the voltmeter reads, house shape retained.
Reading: kV 48
